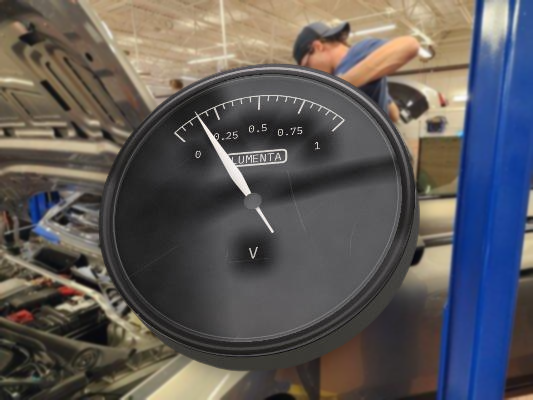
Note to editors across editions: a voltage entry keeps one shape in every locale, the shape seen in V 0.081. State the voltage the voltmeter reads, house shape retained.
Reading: V 0.15
